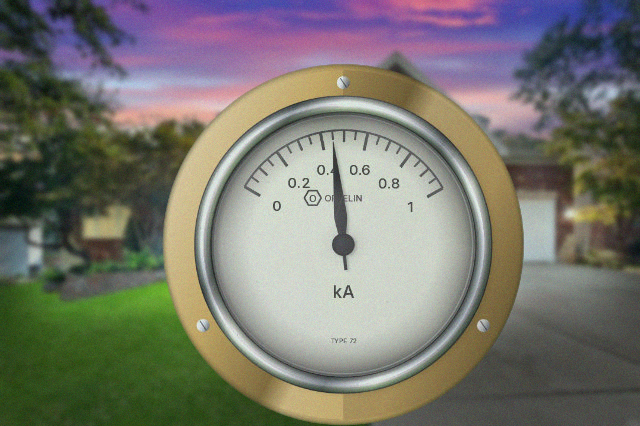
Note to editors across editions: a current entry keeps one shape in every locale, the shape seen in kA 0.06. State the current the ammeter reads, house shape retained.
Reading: kA 0.45
